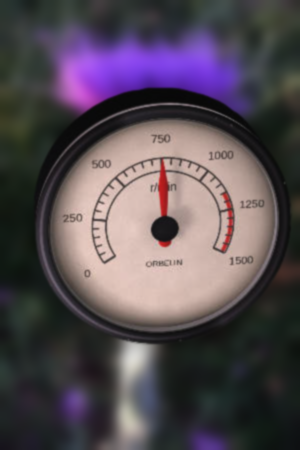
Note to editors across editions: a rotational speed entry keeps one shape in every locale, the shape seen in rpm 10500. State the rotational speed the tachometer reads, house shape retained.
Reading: rpm 750
